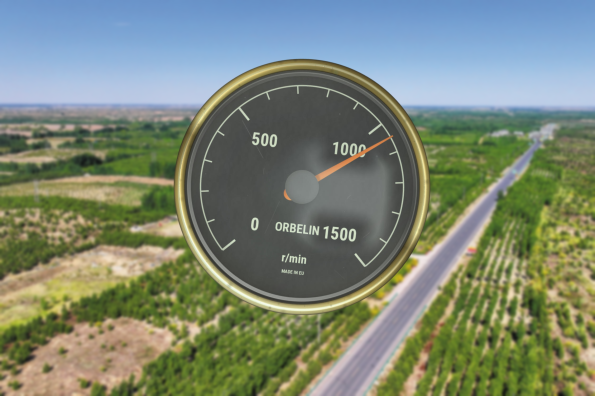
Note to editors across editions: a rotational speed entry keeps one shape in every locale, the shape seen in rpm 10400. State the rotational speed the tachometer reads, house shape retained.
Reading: rpm 1050
